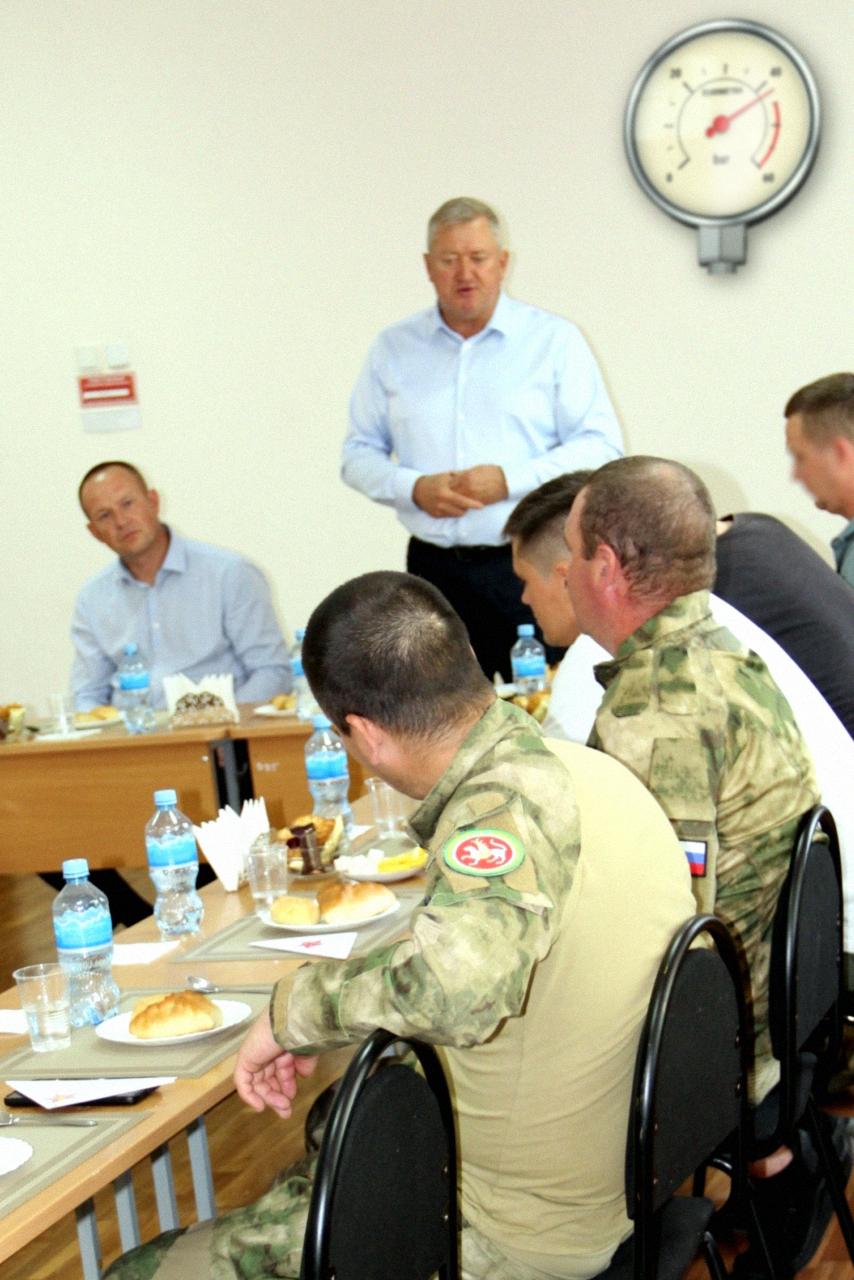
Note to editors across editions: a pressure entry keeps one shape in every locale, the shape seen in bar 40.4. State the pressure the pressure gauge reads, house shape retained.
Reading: bar 42.5
